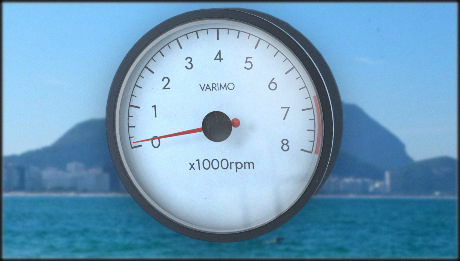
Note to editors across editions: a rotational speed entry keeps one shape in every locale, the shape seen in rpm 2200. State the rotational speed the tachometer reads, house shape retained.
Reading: rpm 125
